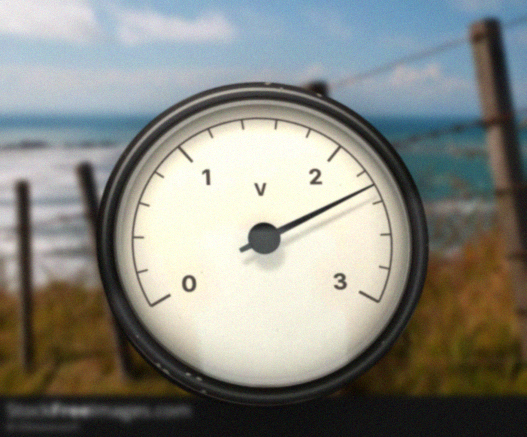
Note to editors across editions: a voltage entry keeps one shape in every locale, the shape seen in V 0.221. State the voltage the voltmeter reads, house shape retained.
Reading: V 2.3
